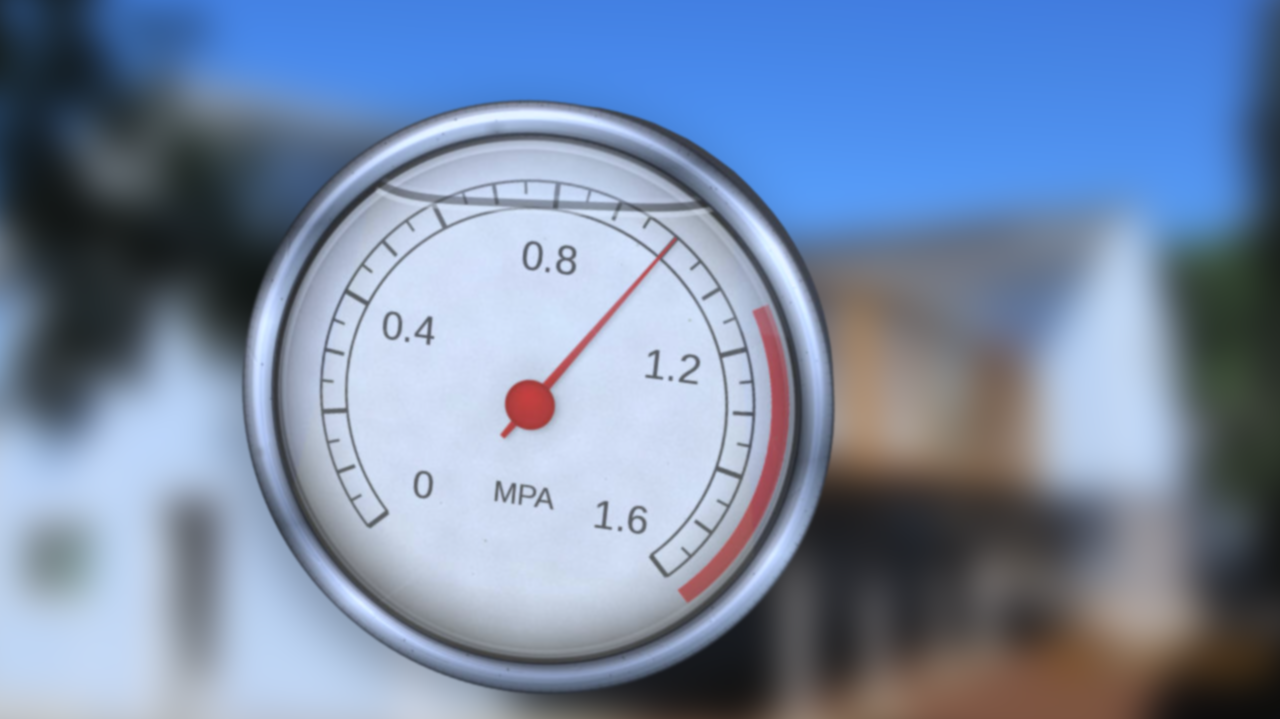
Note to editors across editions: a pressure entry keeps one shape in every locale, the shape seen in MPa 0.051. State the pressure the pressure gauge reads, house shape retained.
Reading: MPa 1
